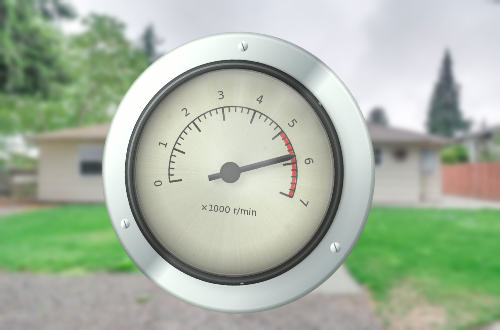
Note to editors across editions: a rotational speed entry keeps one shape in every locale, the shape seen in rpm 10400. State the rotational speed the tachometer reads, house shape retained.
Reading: rpm 5800
